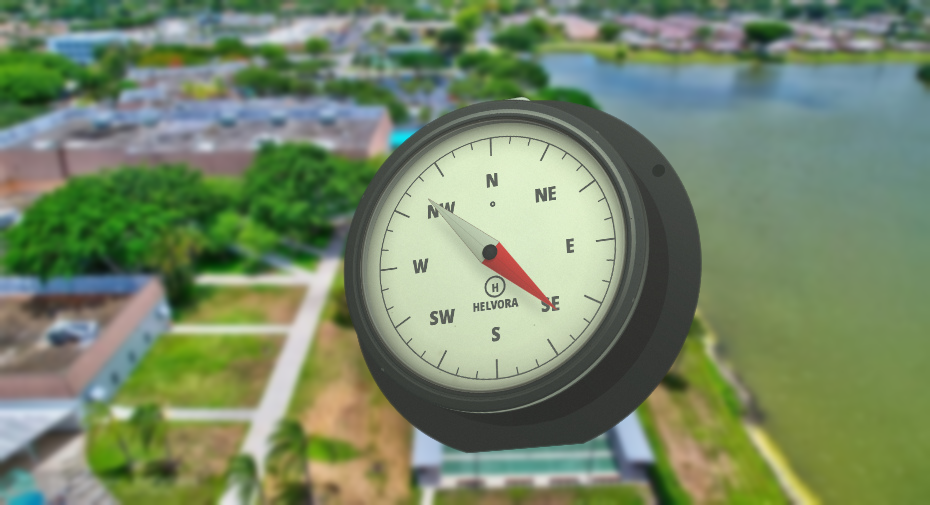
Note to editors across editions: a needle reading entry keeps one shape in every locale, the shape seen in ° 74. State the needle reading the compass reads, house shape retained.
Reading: ° 135
